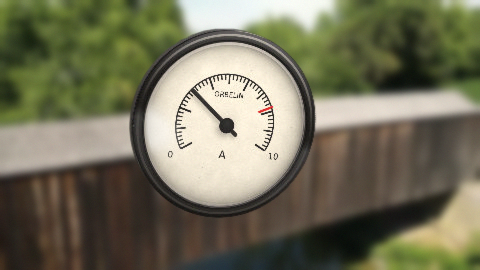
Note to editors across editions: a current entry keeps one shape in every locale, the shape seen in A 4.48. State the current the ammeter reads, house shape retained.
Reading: A 3
